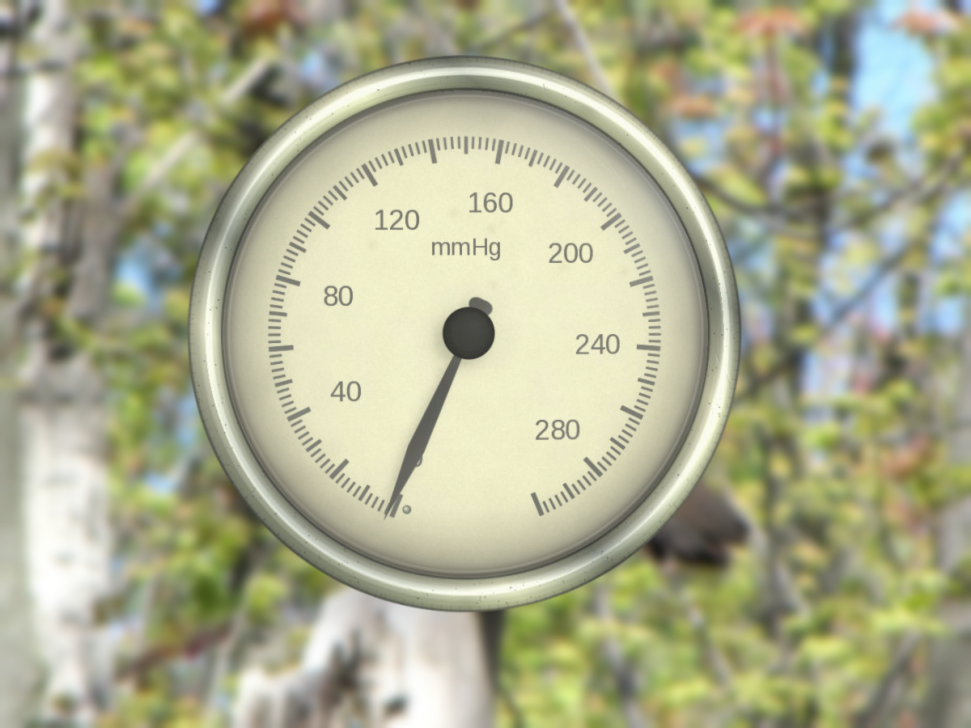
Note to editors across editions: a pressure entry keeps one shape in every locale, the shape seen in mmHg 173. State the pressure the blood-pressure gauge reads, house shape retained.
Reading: mmHg 2
